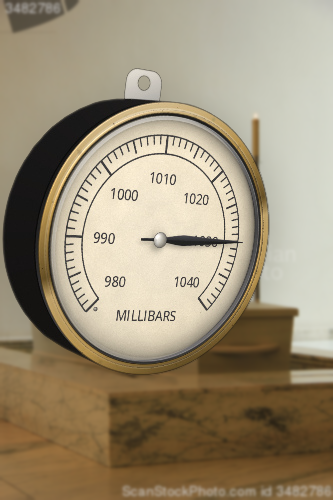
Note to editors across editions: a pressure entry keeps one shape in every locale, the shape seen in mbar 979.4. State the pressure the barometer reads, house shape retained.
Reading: mbar 1030
